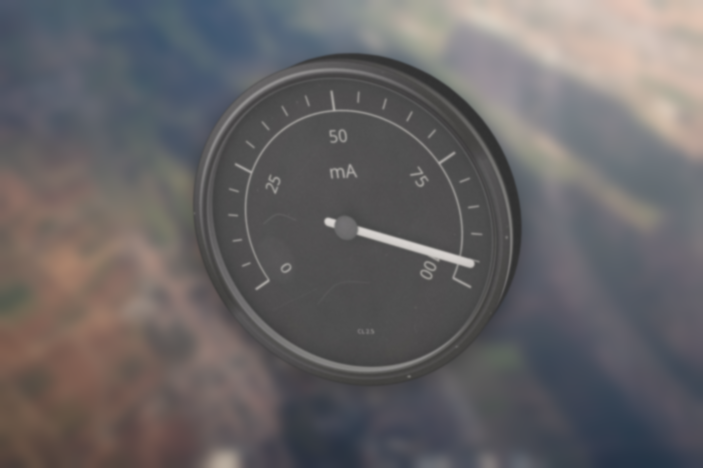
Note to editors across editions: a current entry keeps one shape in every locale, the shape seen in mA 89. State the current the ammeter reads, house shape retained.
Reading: mA 95
